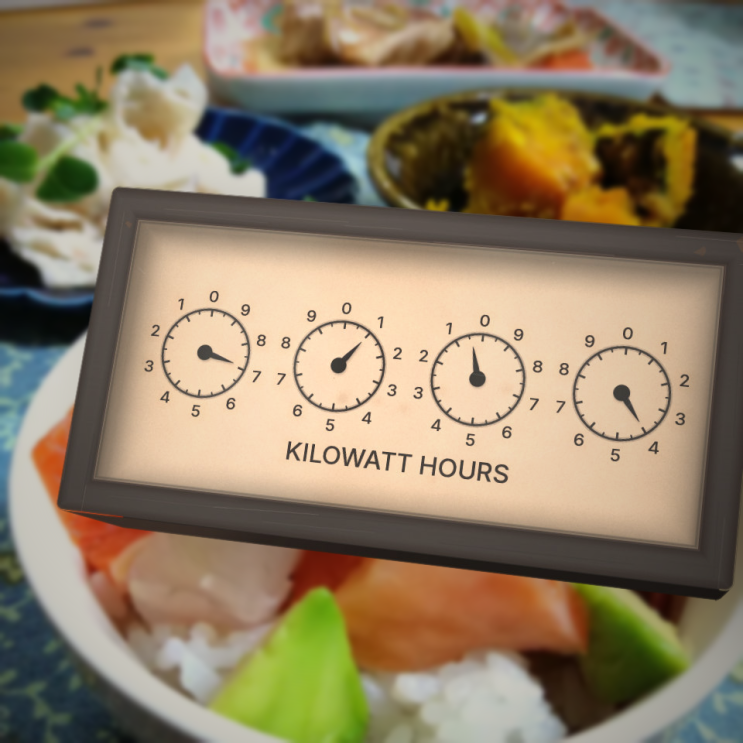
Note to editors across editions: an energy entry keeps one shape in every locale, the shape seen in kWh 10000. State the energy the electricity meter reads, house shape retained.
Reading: kWh 7104
